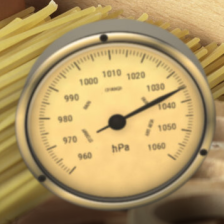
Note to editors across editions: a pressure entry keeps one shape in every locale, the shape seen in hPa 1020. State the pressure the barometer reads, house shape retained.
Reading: hPa 1035
